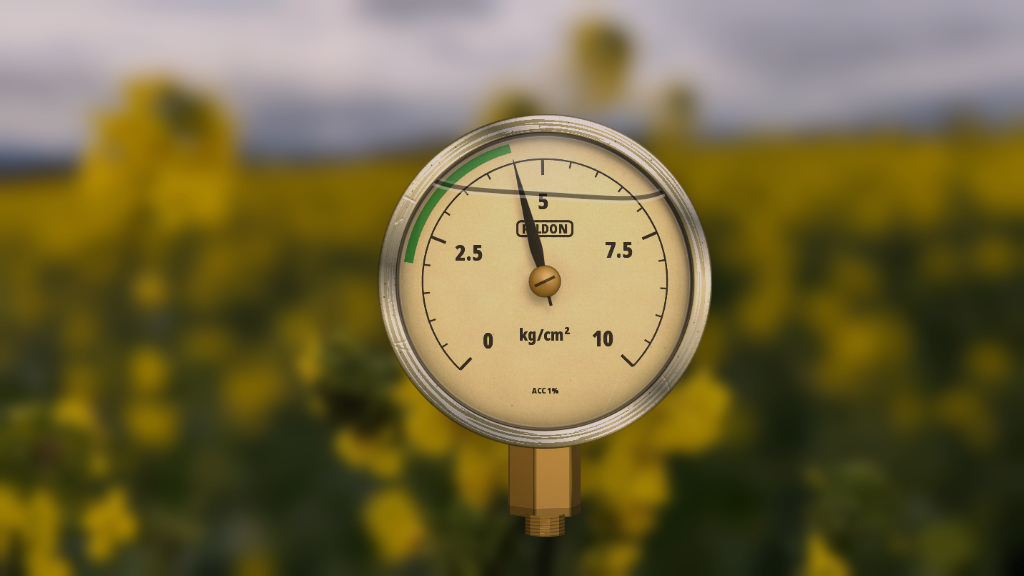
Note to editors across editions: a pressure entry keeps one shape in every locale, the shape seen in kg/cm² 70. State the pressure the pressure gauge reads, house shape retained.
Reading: kg/cm² 4.5
